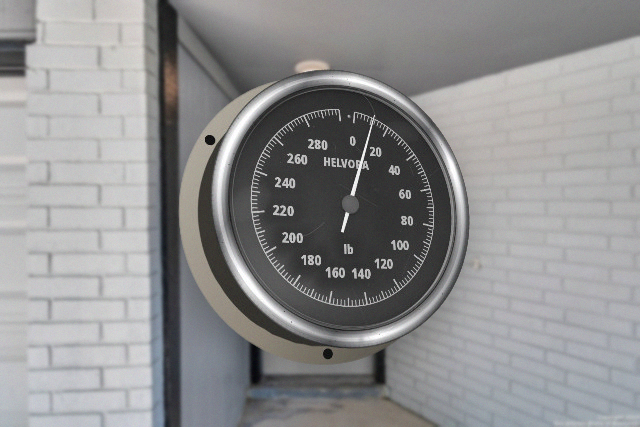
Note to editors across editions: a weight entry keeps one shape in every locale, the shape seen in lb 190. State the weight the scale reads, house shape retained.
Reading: lb 10
